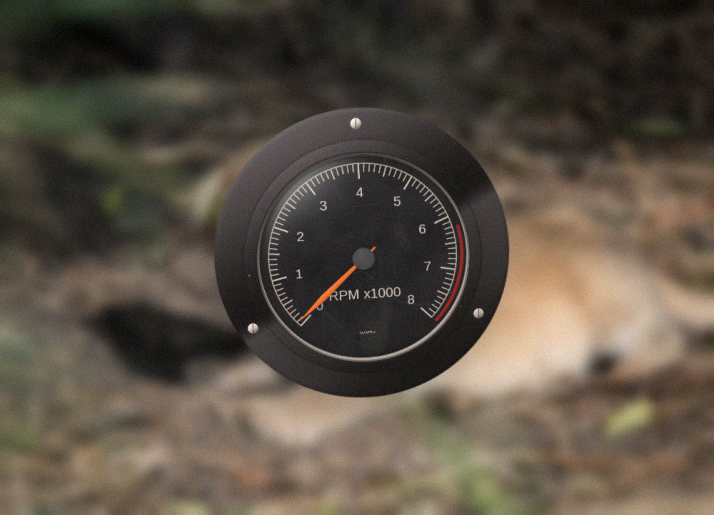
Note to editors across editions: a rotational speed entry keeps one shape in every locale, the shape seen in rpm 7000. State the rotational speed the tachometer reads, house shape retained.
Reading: rpm 100
